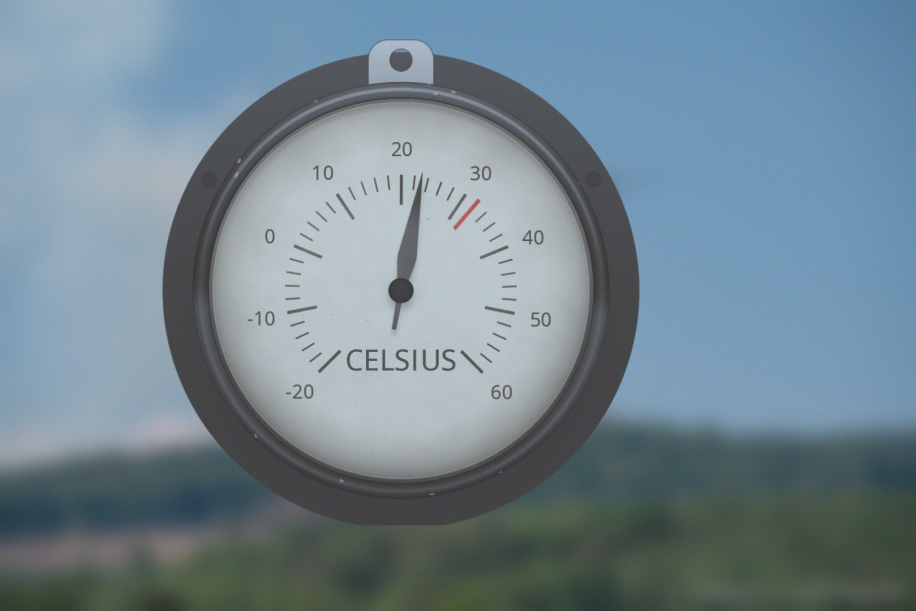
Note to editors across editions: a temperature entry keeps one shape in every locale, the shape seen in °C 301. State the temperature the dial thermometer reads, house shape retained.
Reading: °C 23
